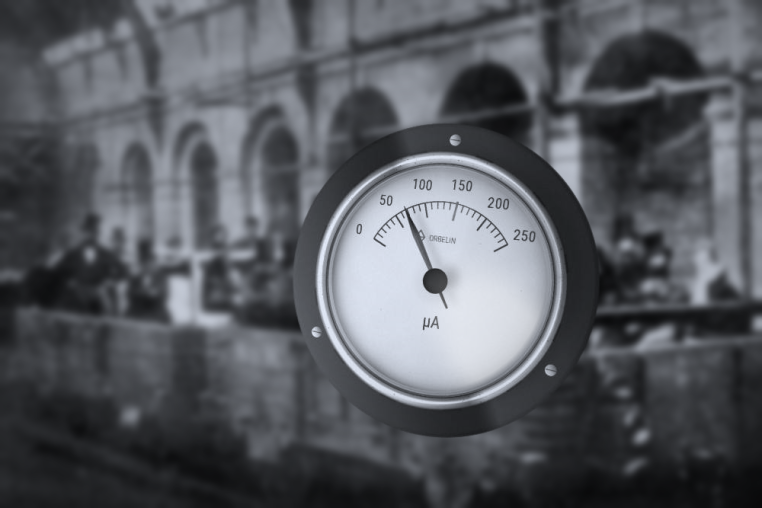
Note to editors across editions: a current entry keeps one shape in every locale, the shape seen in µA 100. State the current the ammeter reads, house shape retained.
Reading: µA 70
